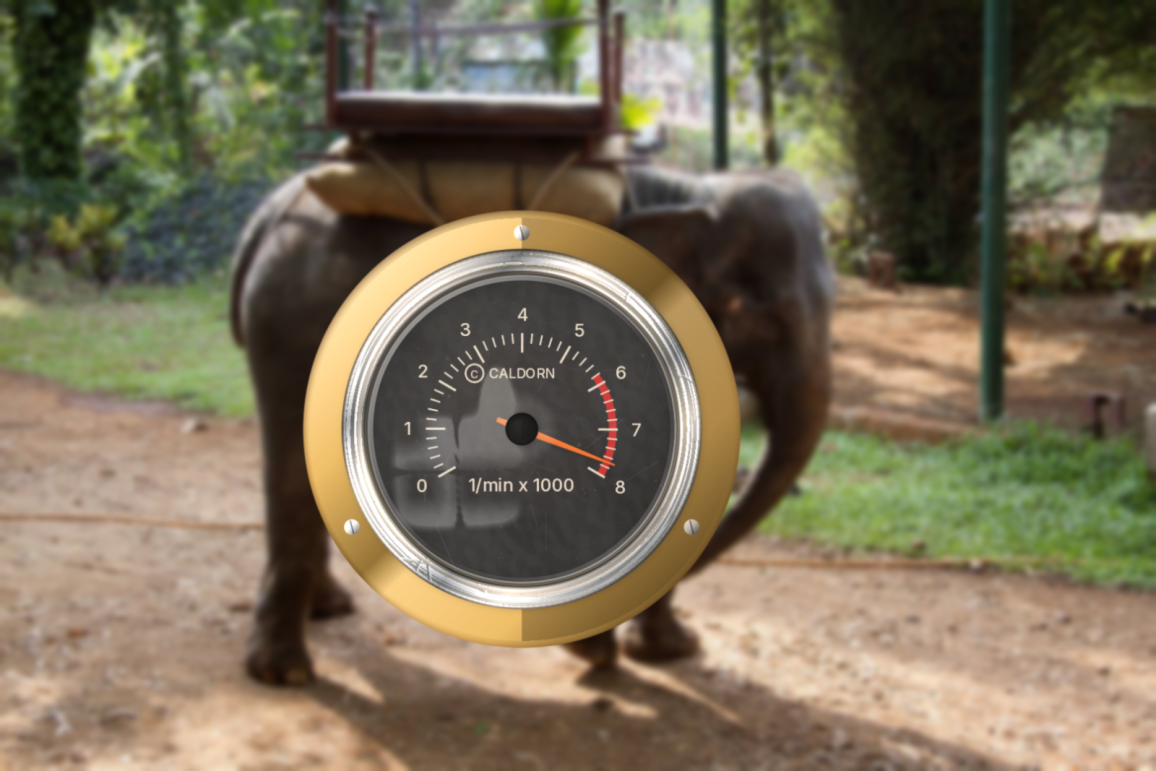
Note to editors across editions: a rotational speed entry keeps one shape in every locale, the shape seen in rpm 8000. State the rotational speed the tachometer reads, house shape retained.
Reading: rpm 7700
